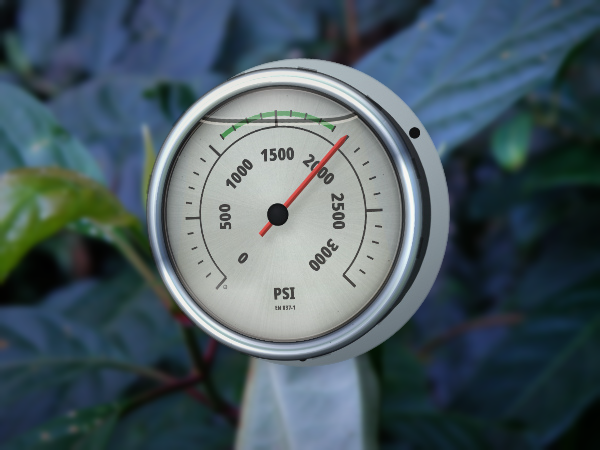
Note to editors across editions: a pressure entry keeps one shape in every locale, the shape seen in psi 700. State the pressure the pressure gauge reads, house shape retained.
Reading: psi 2000
